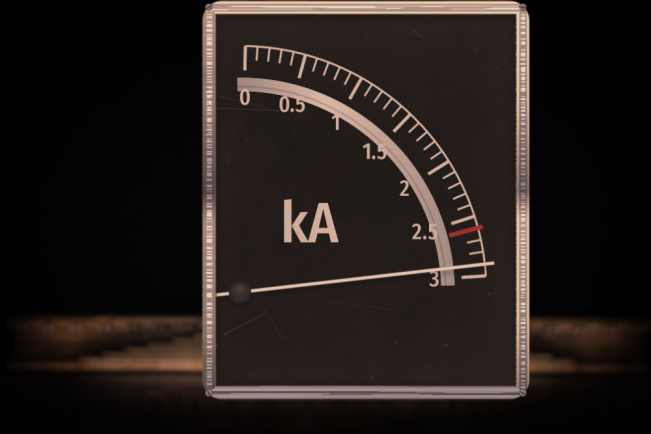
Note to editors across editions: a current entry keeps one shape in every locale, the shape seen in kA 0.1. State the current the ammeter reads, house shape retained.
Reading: kA 2.9
